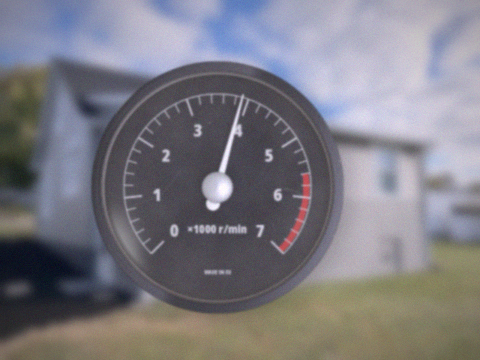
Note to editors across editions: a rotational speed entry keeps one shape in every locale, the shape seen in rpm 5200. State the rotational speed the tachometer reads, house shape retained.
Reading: rpm 3900
